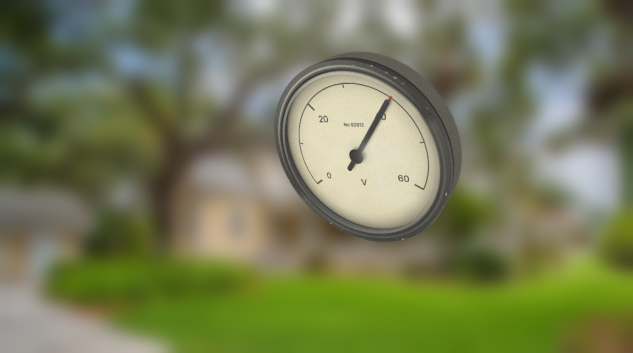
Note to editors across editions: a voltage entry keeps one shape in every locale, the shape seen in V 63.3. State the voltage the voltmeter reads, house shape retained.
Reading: V 40
